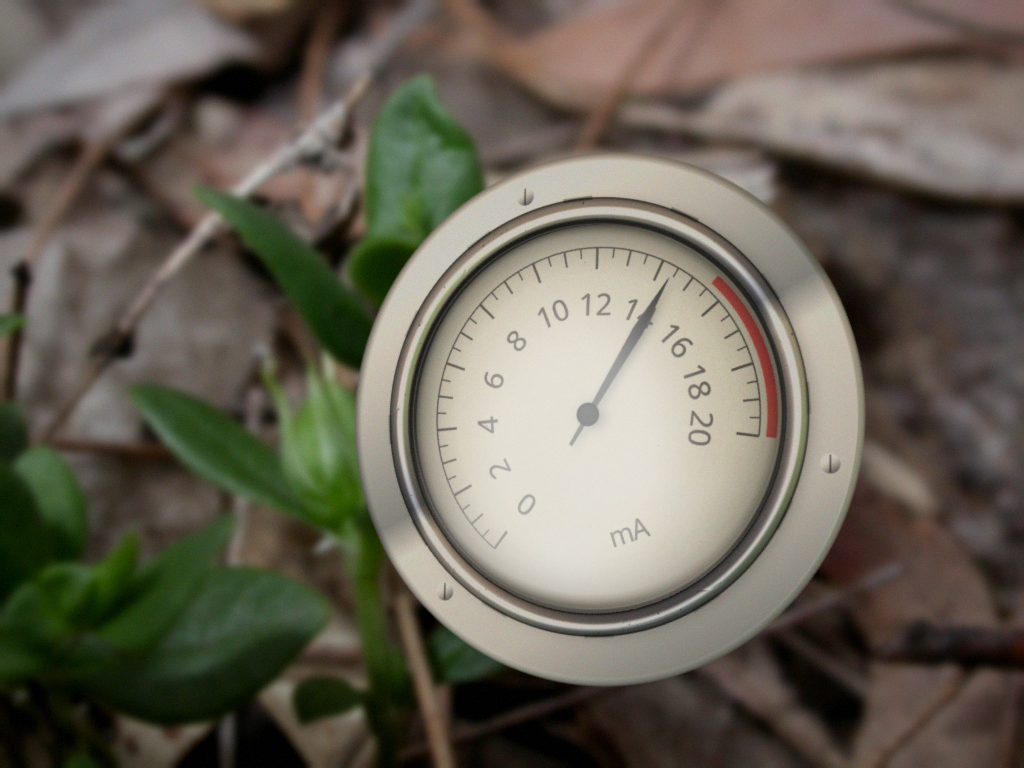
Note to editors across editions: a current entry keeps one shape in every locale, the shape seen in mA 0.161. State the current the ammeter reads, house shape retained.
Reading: mA 14.5
